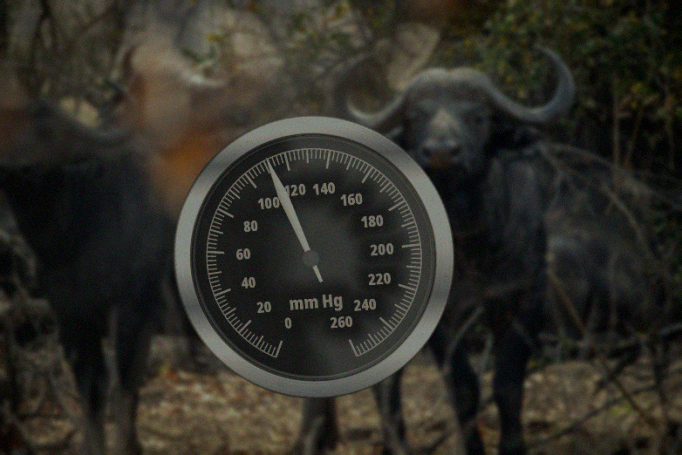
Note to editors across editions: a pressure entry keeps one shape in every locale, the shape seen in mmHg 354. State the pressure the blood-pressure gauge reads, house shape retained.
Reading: mmHg 112
